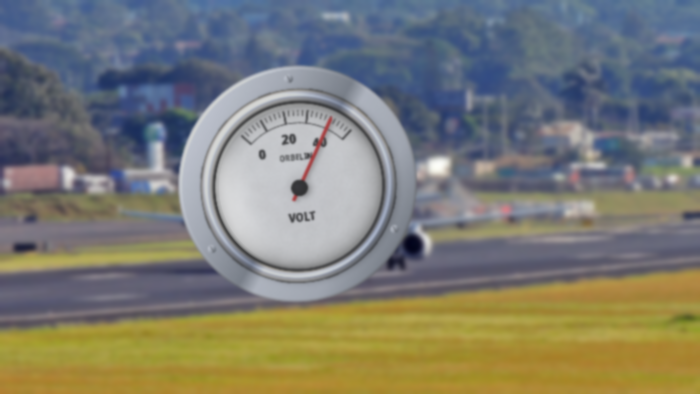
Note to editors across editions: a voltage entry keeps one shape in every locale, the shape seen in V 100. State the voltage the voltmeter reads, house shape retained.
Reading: V 40
